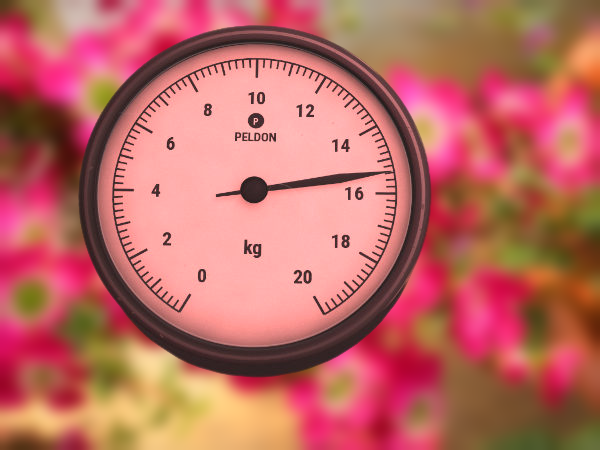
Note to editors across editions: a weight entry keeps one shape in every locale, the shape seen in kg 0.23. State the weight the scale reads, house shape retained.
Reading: kg 15.4
